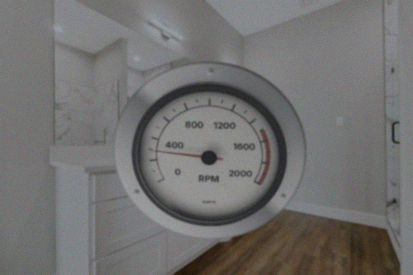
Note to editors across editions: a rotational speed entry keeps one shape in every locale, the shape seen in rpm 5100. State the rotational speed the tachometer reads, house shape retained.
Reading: rpm 300
